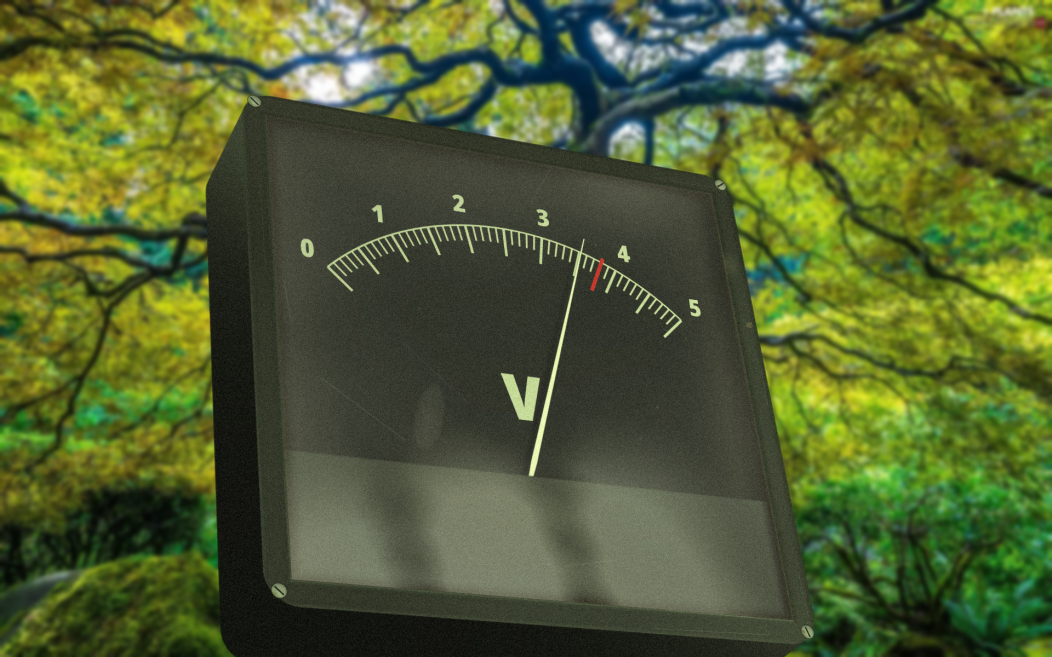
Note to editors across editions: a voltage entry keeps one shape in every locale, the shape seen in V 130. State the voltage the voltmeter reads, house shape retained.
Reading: V 3.5
